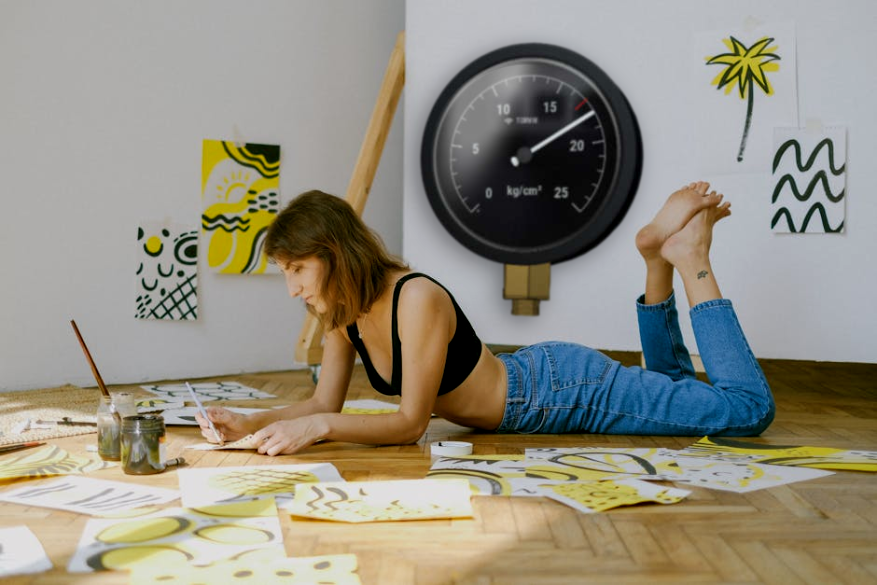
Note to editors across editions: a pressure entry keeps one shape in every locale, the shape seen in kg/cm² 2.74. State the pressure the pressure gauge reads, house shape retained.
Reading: kg/cm² 18
